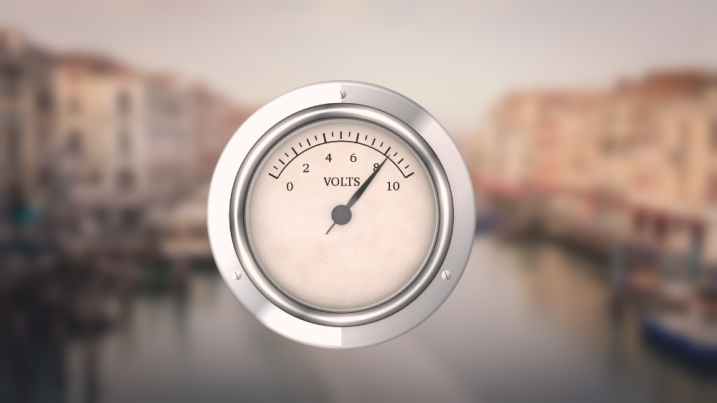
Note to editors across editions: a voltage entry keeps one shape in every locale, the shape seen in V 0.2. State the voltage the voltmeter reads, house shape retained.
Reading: V 8.25
